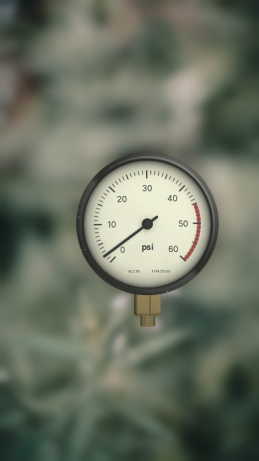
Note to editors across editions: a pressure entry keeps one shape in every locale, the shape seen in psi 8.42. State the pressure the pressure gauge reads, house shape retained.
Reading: psi 2
